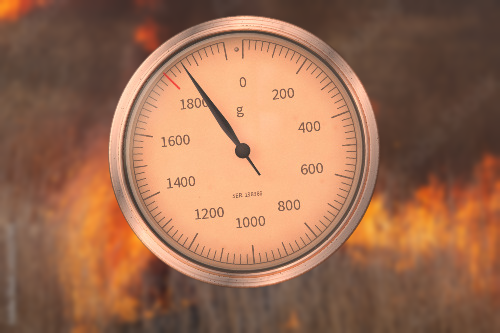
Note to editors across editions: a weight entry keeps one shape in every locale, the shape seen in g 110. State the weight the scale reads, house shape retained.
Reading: g 1860
